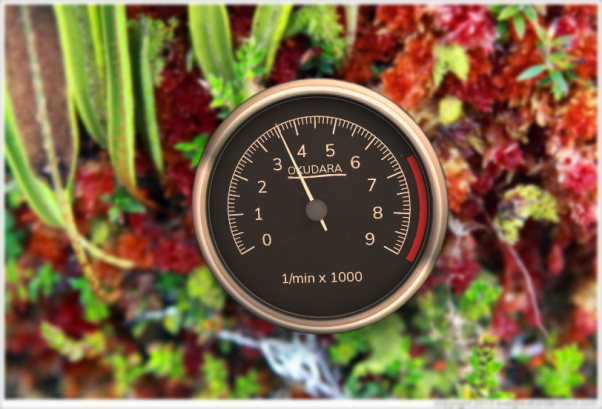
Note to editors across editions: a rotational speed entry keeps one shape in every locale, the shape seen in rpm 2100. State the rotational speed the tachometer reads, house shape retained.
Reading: rpm 3600
